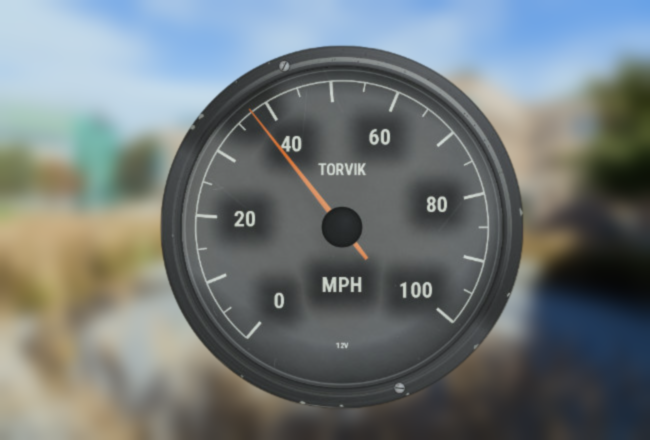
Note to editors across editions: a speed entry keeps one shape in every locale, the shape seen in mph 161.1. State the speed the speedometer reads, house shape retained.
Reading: mph 37.5
